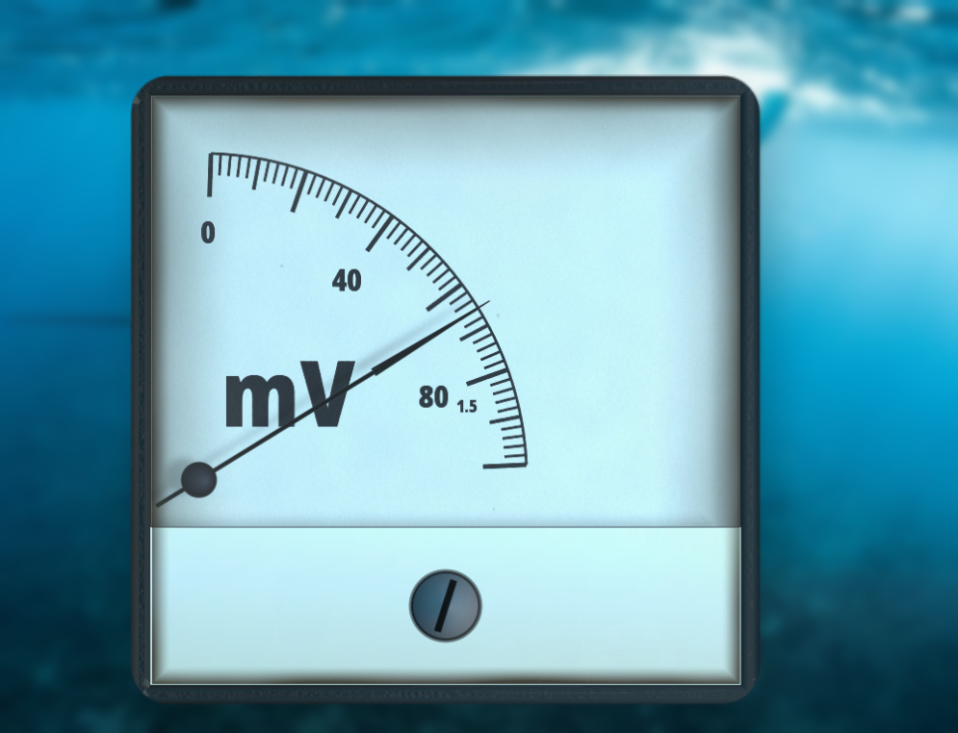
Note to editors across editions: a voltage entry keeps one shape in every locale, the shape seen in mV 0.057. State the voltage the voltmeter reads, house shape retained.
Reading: mV 66
